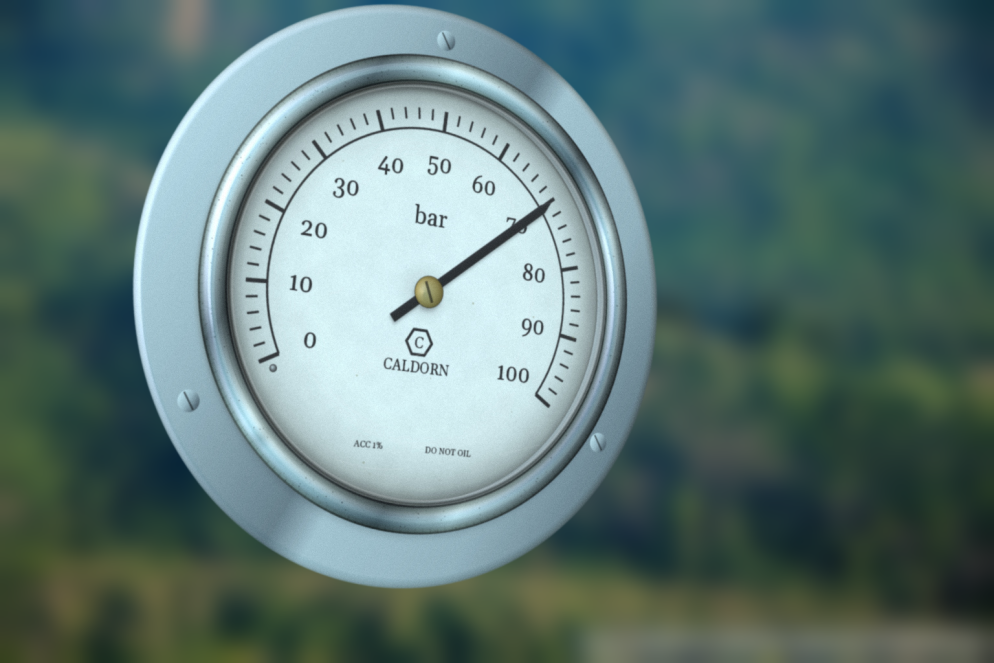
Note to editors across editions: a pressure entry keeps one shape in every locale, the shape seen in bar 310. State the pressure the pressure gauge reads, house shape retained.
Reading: bar 70
